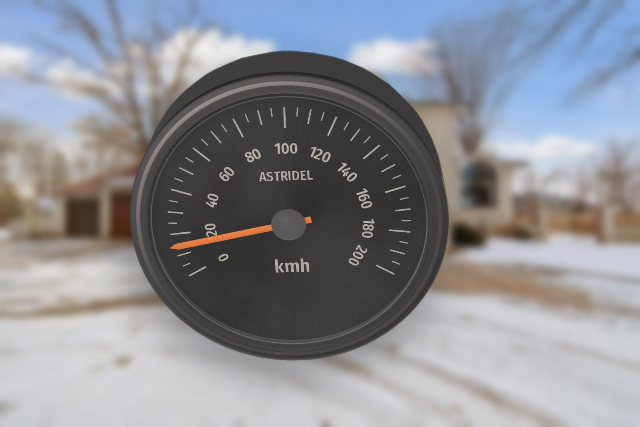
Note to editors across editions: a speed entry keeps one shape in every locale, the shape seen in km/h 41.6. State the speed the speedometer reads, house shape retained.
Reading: km/h 15
